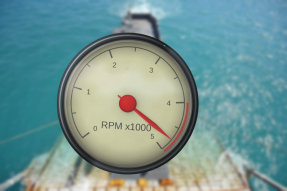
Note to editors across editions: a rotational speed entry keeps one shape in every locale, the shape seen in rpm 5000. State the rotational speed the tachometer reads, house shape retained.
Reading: rpm 4750
